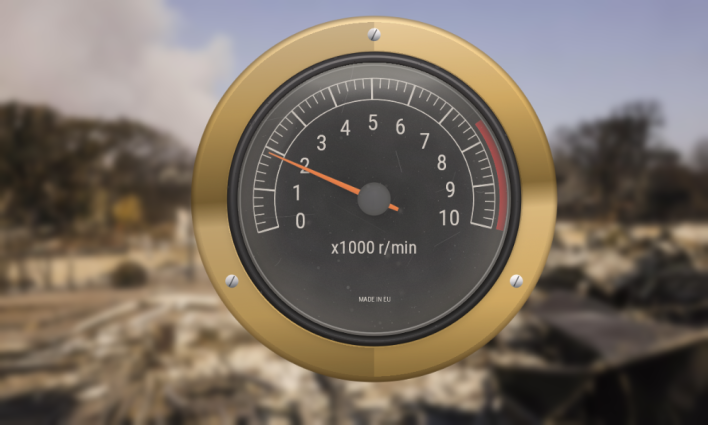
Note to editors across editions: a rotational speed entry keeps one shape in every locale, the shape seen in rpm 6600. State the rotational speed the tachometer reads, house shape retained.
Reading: rpm 1900
